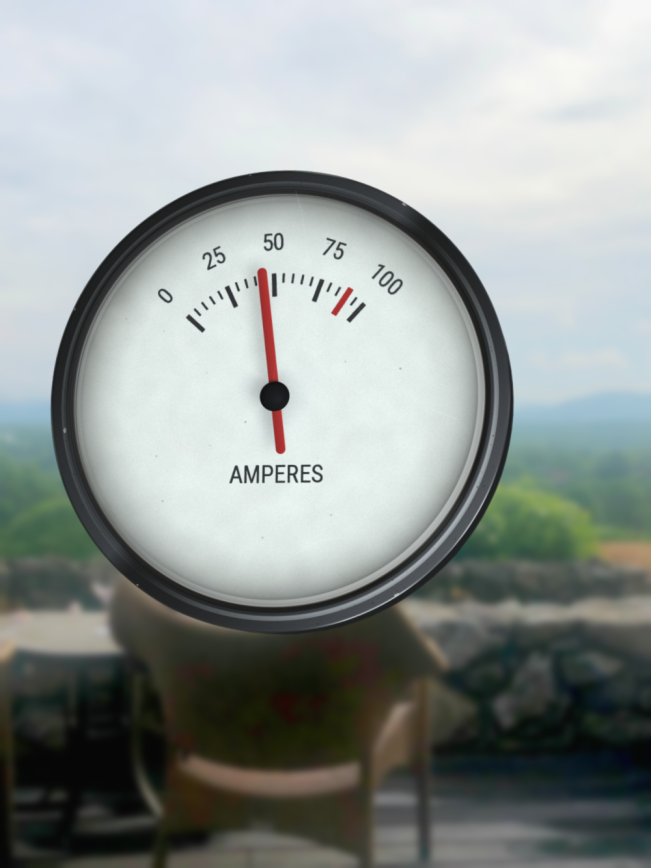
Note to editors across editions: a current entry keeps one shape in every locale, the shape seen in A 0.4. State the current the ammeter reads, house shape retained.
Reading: A 45
